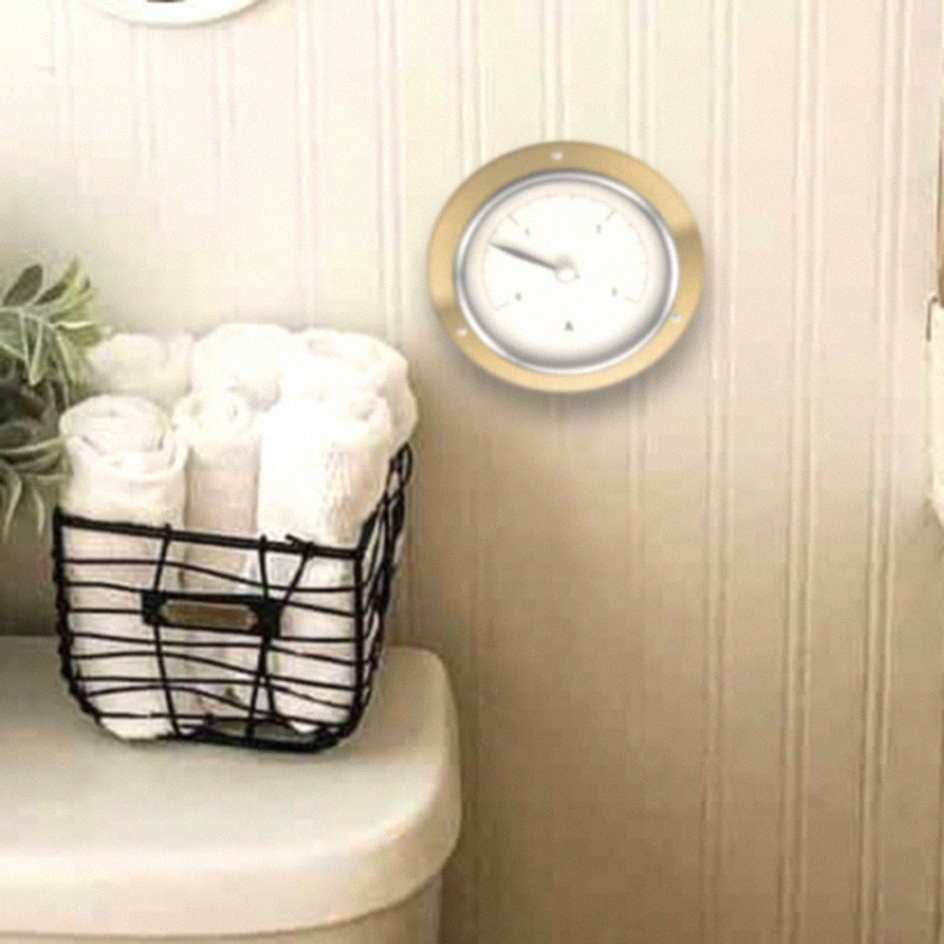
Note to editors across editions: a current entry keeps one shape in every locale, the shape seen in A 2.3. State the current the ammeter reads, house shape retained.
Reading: A 0.7
